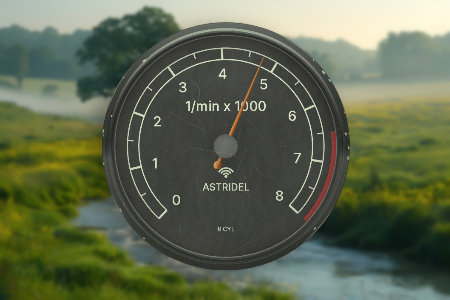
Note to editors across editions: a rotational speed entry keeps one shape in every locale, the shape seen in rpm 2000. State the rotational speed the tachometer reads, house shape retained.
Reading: rpm 4750
